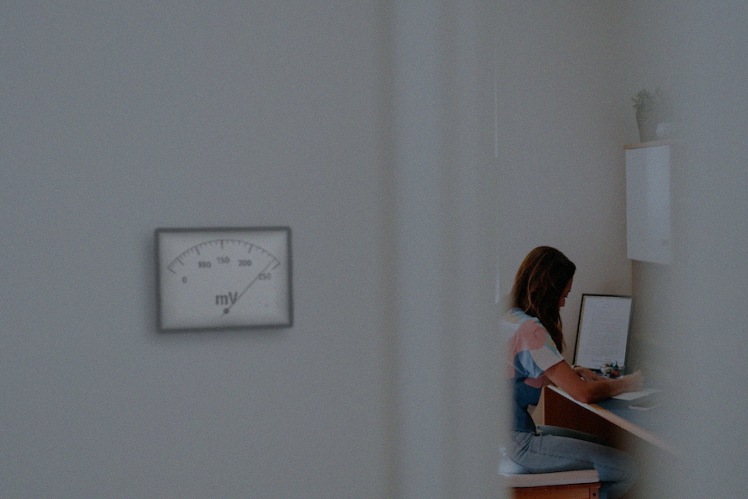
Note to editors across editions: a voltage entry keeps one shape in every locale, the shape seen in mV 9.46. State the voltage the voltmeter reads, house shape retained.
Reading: mV 240
